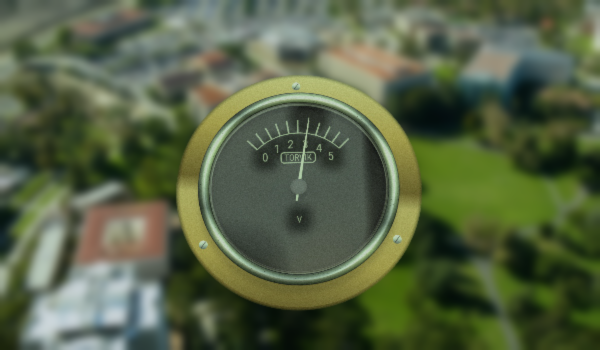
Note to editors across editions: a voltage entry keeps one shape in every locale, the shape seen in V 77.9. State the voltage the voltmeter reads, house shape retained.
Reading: V 3
